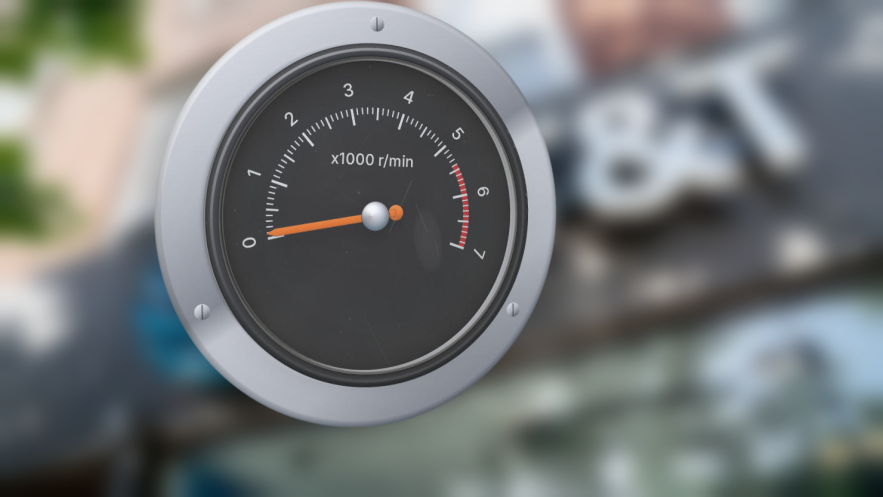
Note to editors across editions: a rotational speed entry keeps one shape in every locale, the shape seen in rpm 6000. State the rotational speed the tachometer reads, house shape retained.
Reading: rpm 100
